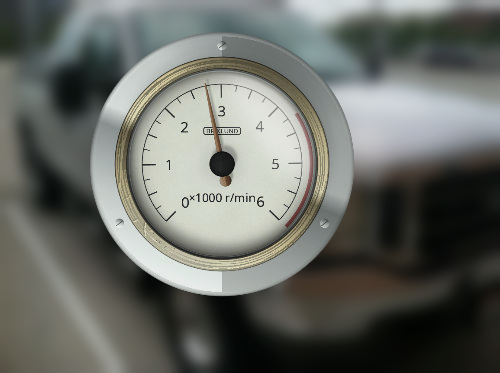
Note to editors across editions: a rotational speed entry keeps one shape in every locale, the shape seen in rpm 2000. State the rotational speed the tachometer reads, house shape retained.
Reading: rpm 2750
